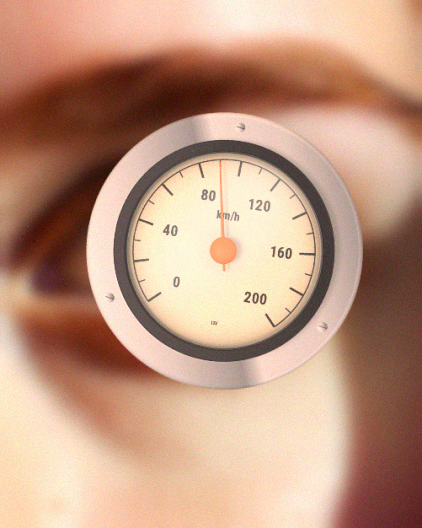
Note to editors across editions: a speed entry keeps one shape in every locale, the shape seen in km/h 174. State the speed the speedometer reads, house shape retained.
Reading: km/h 90
